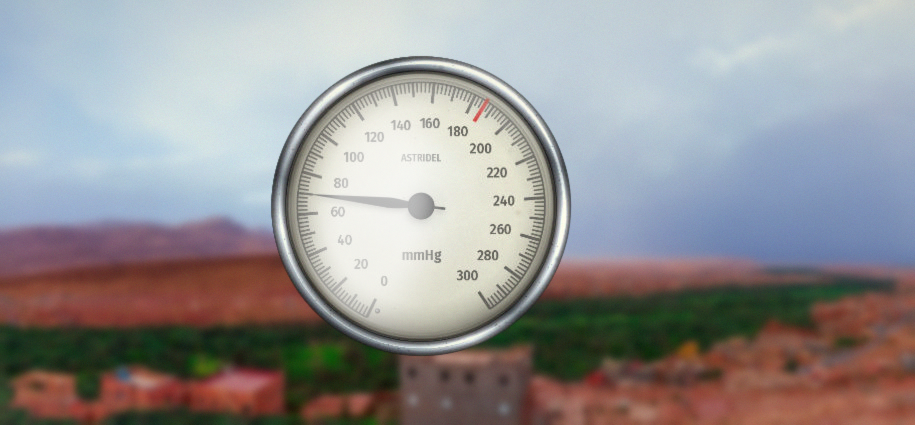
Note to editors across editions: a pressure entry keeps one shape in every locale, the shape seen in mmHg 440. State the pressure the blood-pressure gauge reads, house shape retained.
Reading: mmHg 70
